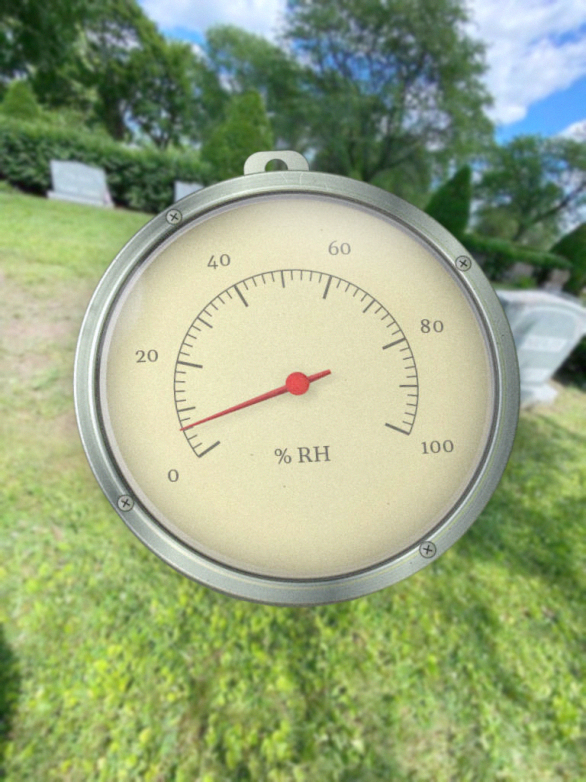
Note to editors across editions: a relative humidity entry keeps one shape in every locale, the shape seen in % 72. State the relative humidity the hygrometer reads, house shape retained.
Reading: % 6
